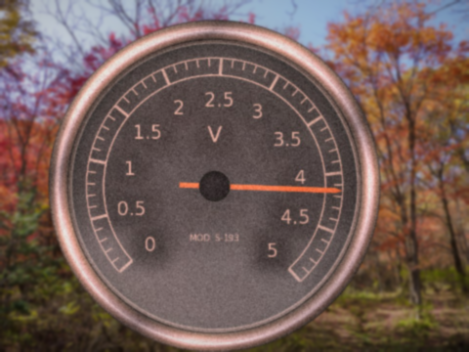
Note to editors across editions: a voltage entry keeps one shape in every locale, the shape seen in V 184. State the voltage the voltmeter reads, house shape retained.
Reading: V 4.15
